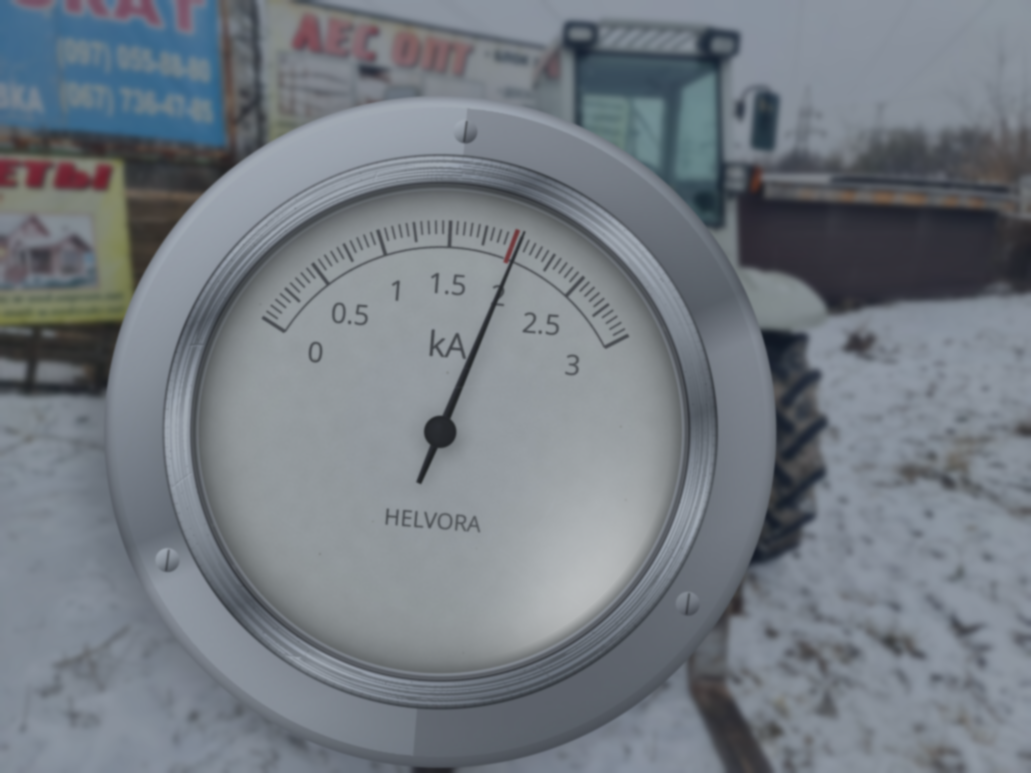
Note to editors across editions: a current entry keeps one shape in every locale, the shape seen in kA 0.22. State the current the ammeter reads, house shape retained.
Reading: kA 2
